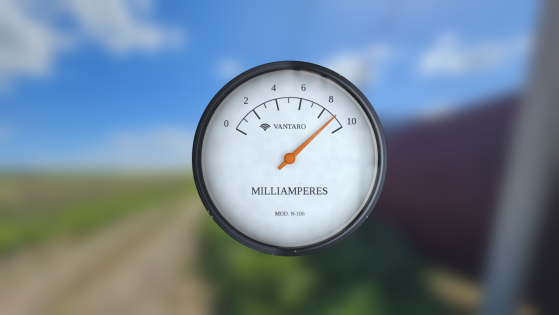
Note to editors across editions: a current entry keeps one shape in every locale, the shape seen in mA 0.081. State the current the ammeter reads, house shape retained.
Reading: mA 9
